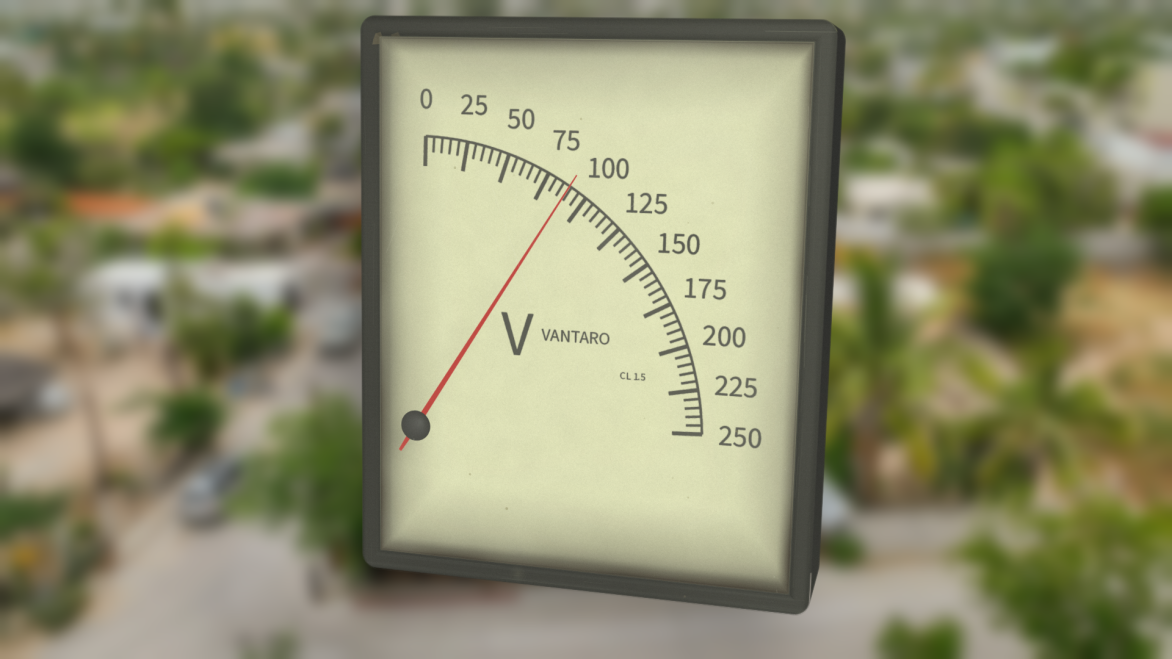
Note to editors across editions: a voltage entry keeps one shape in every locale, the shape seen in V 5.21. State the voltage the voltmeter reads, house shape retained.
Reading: V 90
